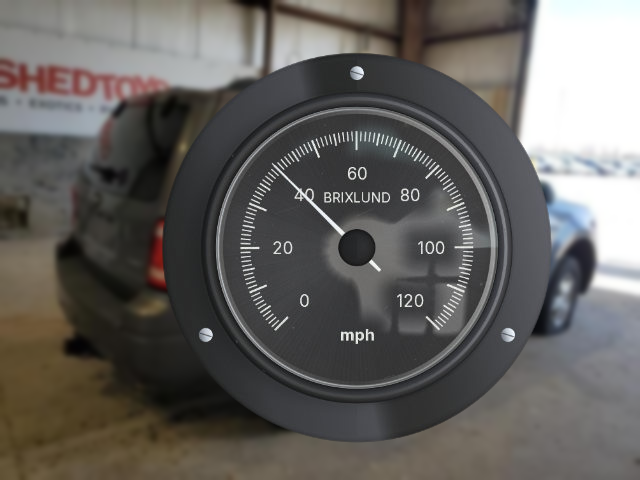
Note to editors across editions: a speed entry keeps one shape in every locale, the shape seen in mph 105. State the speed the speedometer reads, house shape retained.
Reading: mph 40
